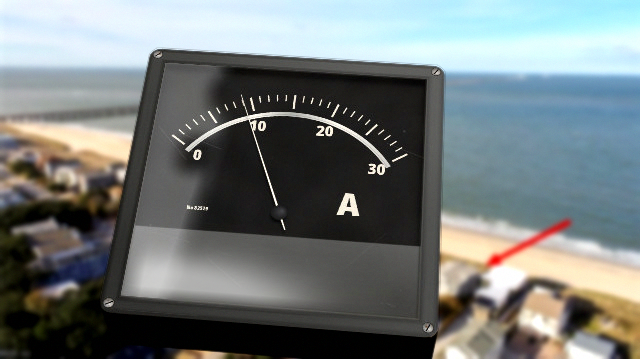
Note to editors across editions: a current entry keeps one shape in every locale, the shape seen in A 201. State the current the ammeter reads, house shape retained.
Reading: A 9
